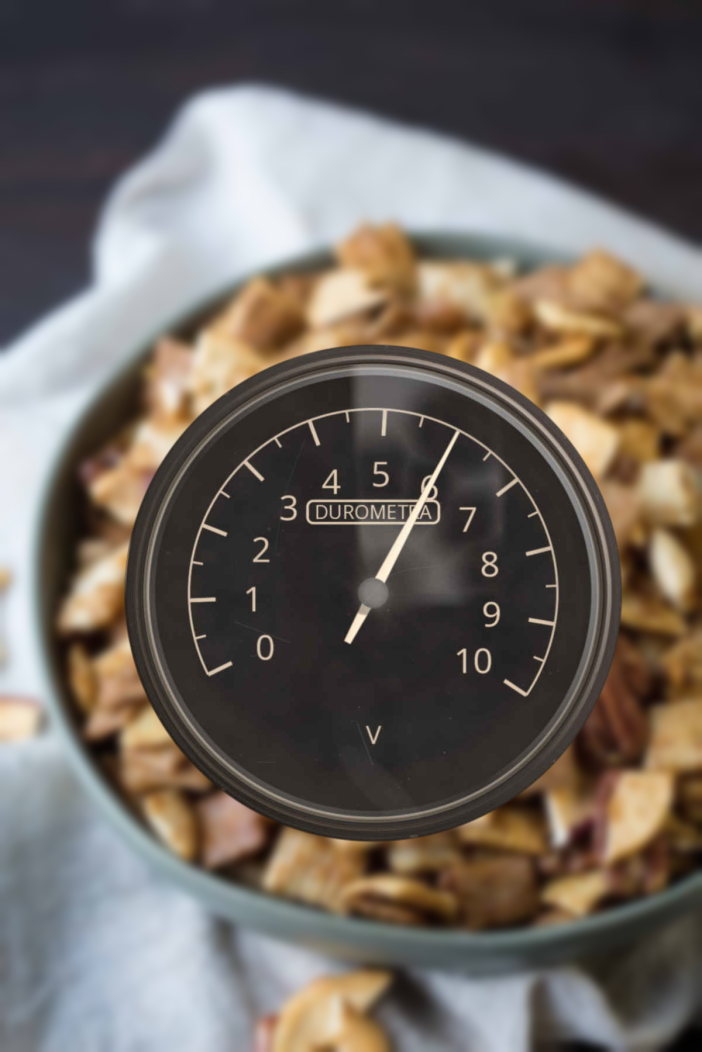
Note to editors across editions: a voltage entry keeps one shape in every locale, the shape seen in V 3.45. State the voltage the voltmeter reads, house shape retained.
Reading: V 6
